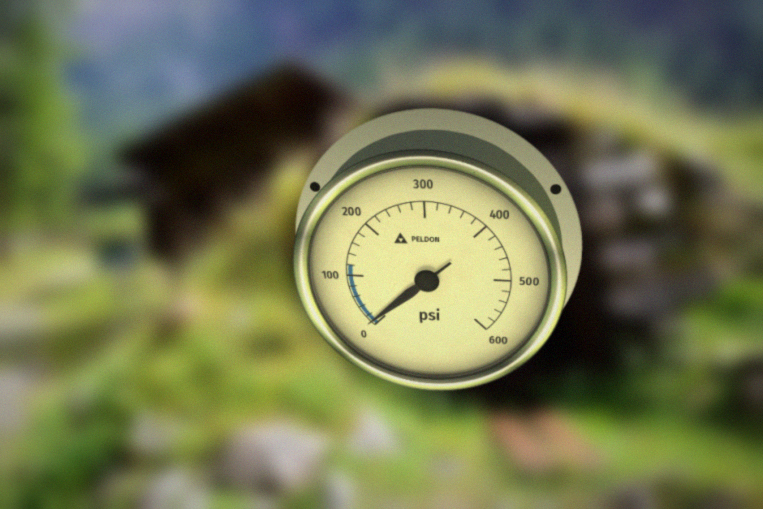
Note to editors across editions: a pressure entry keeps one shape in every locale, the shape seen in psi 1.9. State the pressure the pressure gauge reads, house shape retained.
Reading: psi 10
